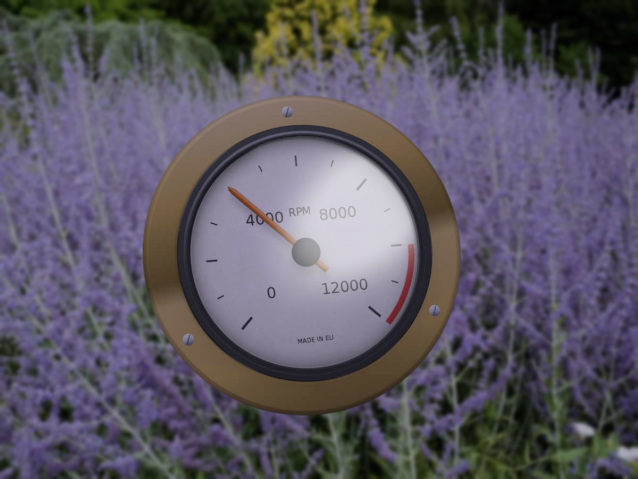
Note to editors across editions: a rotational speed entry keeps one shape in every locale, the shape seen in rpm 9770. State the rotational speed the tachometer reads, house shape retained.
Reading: rpm 4000
